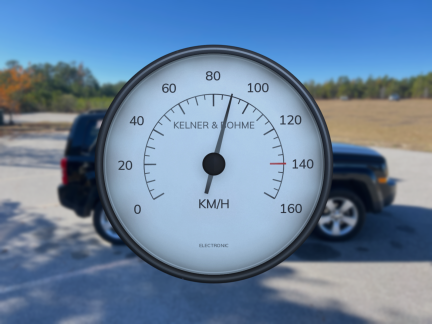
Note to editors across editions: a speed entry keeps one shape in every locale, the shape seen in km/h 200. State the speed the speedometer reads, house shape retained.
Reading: km/h 90
